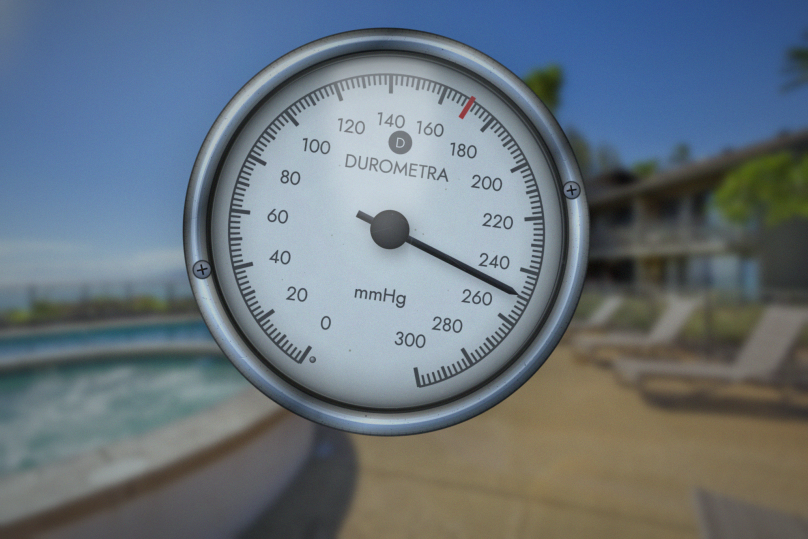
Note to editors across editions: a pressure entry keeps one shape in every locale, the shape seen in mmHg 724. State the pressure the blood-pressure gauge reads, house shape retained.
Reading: mmHg 250
